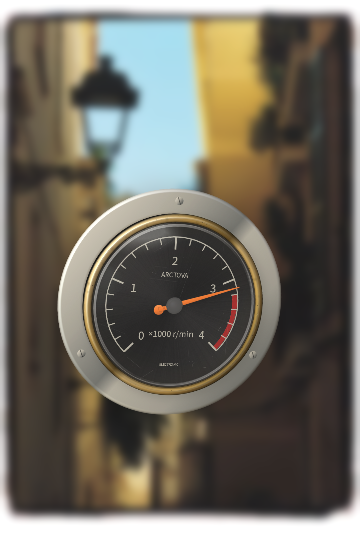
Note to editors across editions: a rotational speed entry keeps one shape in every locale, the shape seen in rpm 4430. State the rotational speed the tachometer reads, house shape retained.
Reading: rpm 3100
